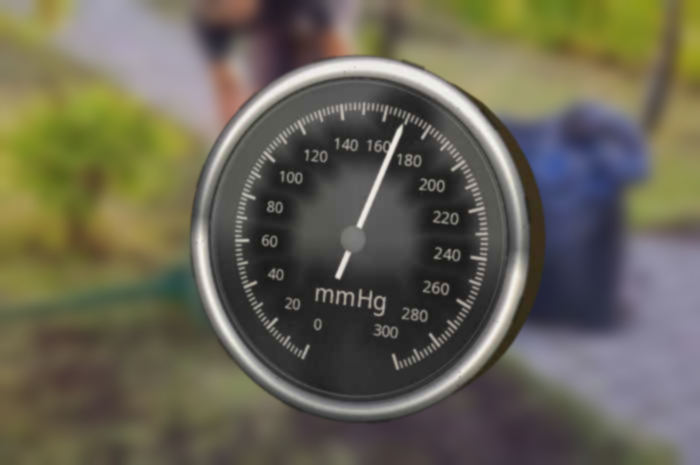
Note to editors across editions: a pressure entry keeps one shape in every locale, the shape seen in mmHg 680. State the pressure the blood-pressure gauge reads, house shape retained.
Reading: mmHg 170
